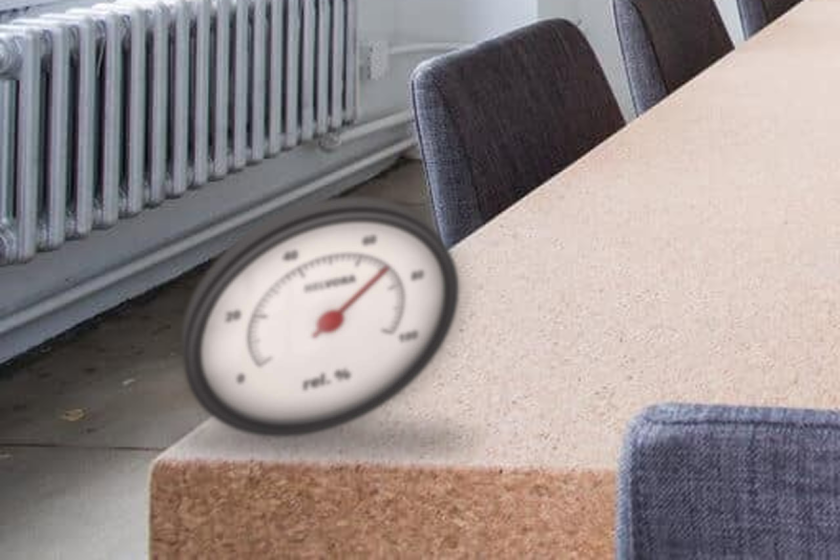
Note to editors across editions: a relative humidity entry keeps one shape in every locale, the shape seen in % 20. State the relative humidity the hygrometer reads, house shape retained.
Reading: % 70
